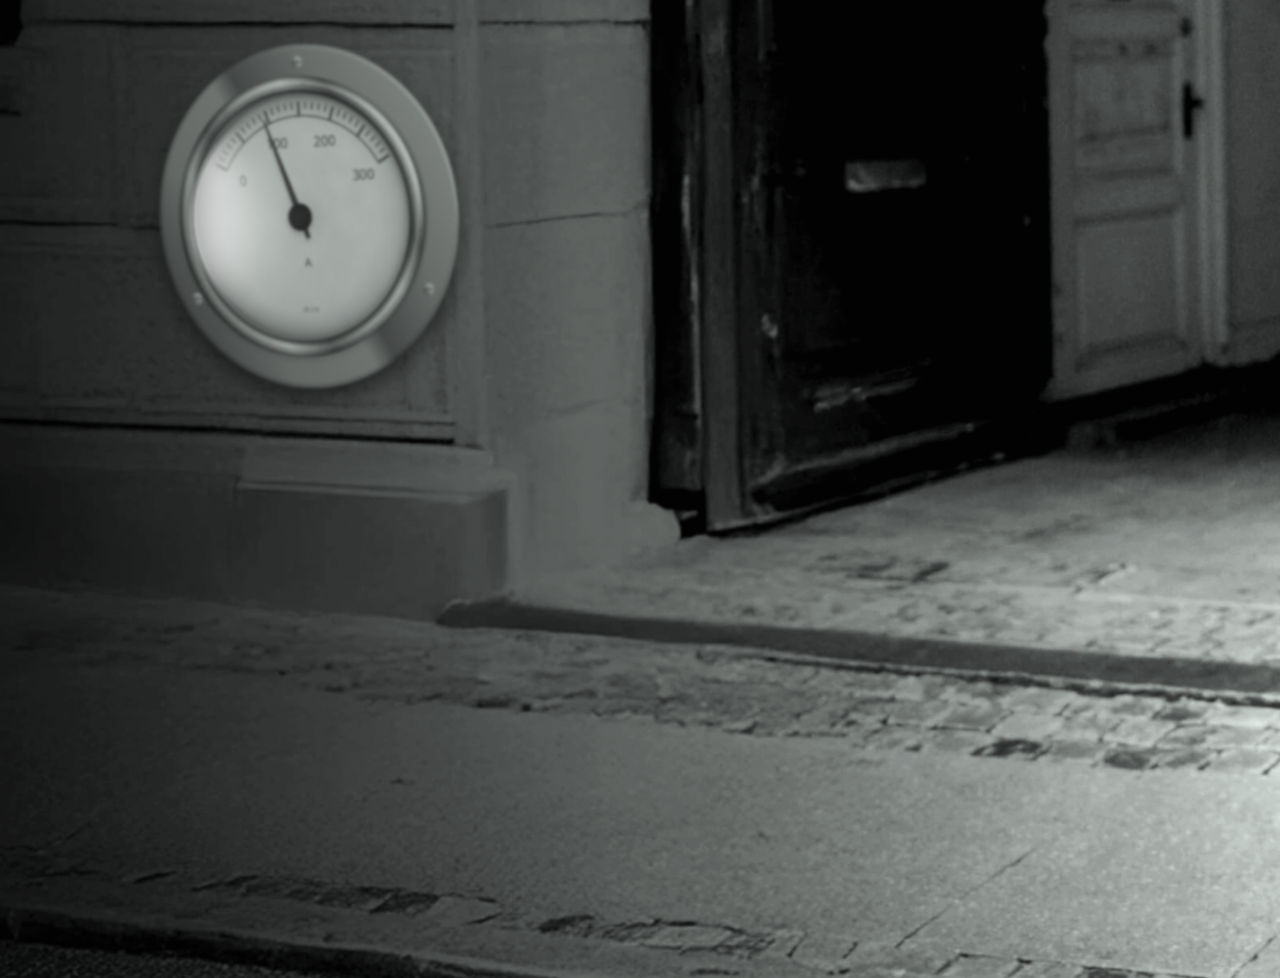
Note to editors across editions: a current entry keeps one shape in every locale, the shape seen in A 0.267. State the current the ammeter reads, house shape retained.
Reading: A 100
